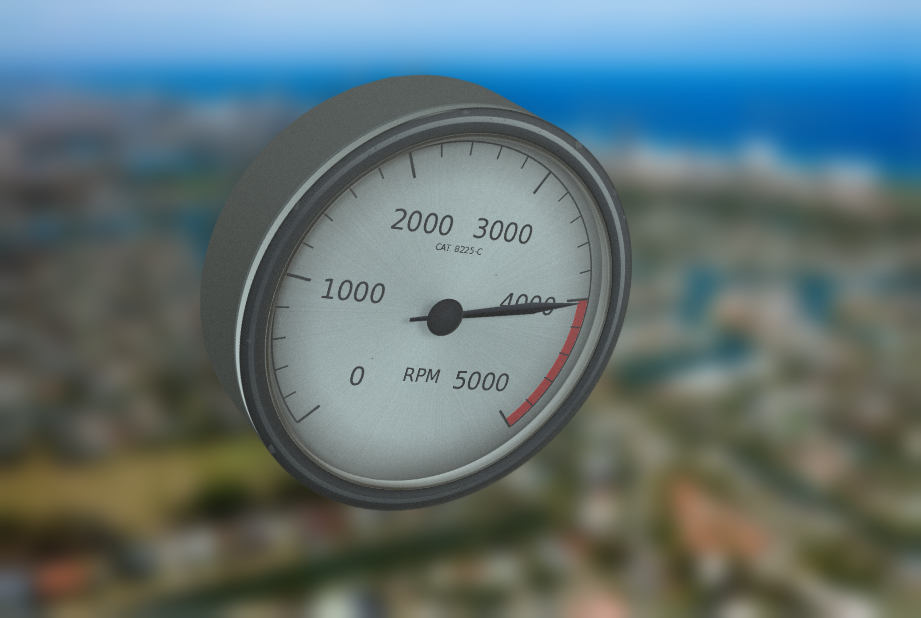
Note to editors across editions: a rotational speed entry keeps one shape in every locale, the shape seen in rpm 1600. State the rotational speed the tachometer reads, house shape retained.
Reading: rpm 4000
